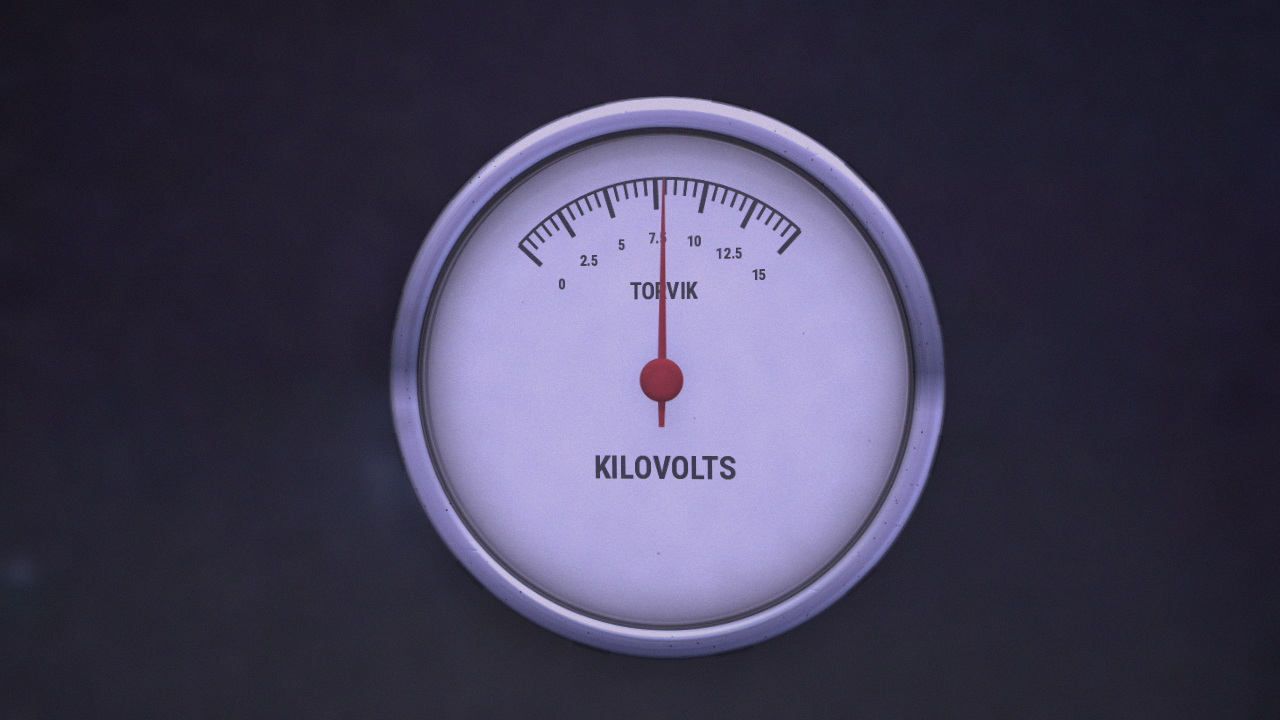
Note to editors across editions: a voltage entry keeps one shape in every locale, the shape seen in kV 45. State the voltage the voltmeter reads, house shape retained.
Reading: kV 8
